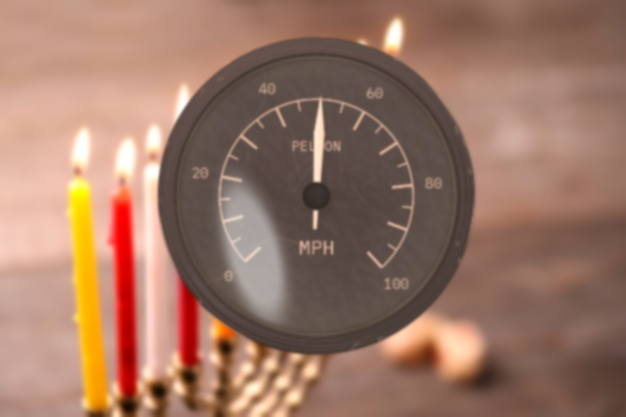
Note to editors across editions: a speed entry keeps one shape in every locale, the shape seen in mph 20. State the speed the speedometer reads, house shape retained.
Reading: mph 50
